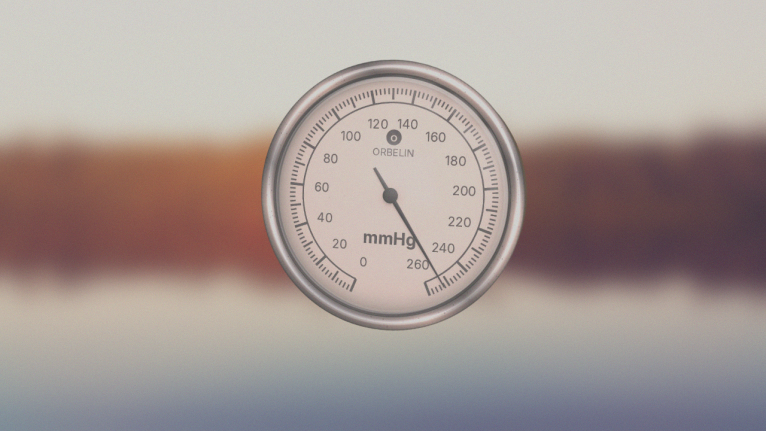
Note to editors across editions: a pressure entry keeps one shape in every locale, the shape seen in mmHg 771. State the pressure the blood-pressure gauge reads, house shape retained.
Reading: mmHg 252
